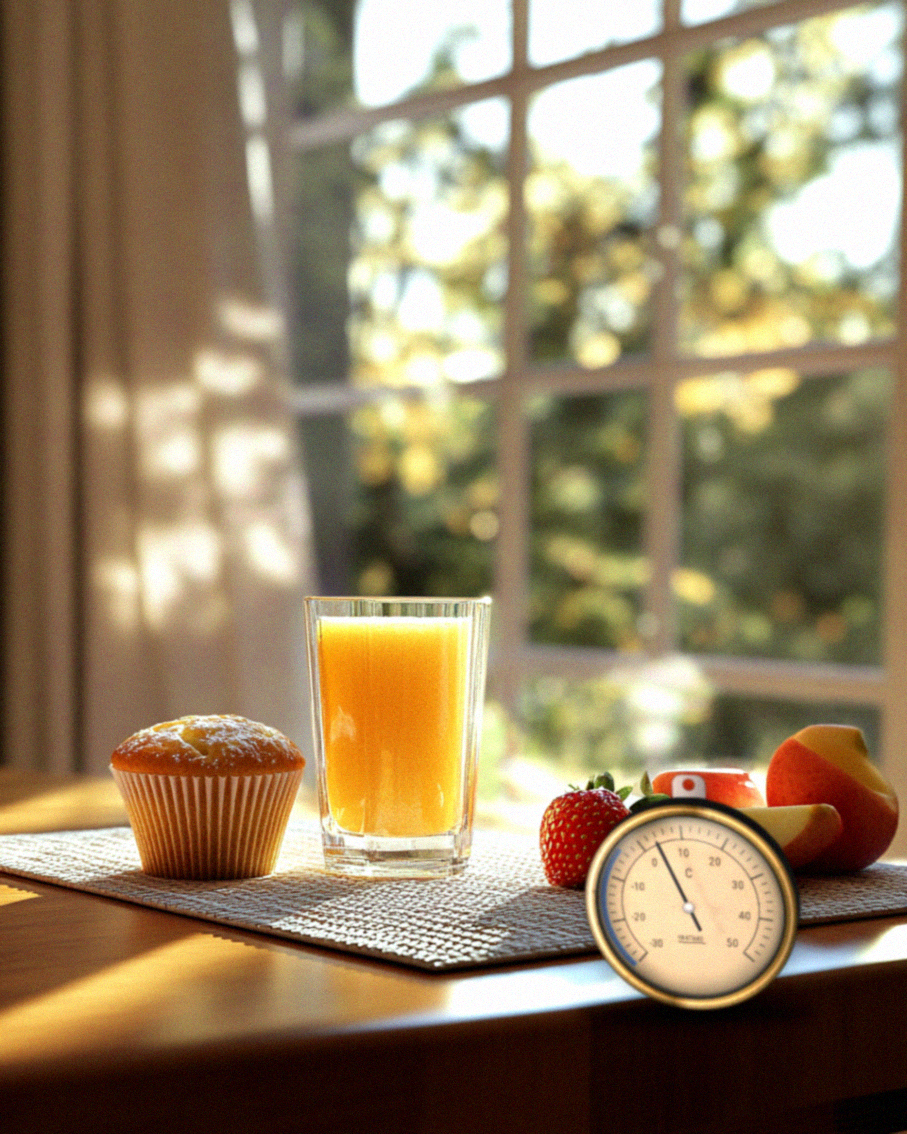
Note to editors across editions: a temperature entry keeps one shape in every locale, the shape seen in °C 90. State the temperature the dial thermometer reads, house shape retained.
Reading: °C 4
